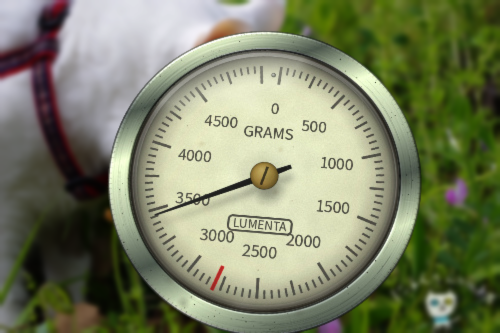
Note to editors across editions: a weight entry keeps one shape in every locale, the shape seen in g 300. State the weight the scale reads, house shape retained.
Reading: g 3450
